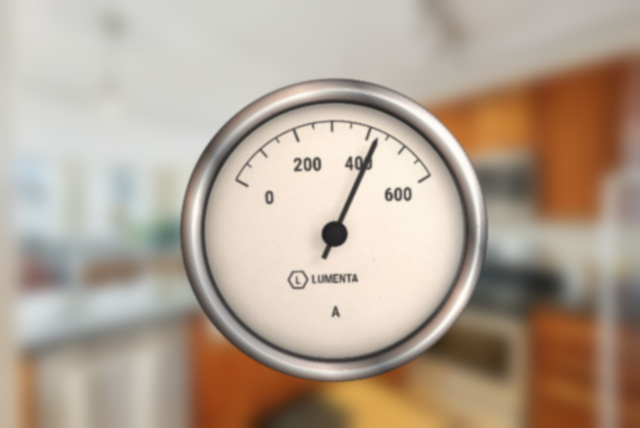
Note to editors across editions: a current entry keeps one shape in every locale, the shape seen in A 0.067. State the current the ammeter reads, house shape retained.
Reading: A 425
